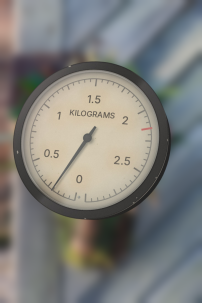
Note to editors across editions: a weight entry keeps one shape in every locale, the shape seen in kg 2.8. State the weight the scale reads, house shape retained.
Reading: kg 0.2
